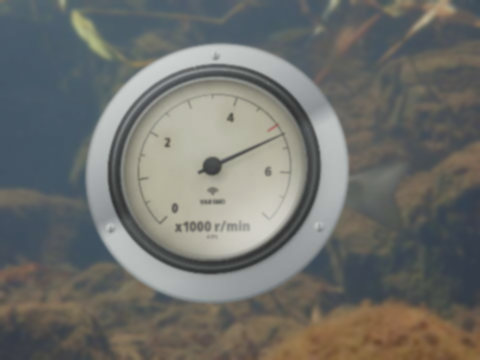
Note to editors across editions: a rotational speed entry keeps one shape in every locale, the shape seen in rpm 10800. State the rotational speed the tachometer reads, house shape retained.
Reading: rpm 5250
